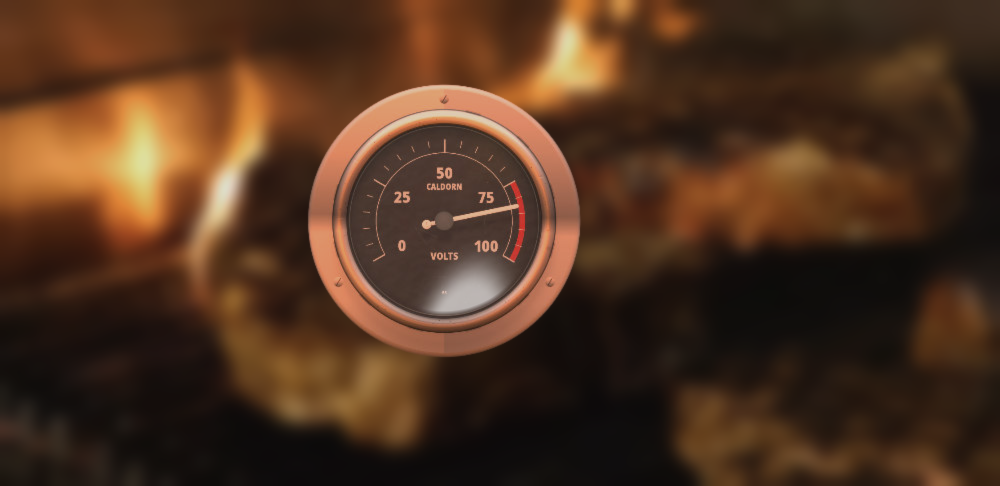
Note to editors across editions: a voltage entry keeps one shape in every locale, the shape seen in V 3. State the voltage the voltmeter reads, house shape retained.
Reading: V 82.5
